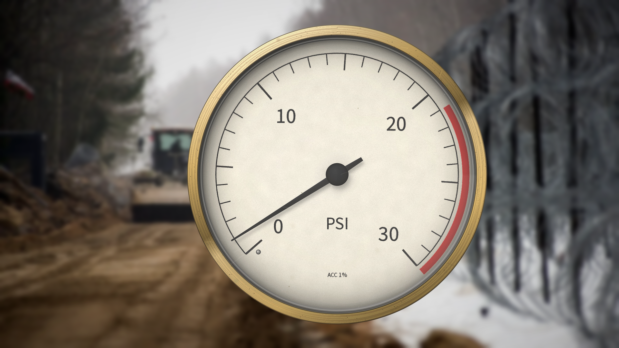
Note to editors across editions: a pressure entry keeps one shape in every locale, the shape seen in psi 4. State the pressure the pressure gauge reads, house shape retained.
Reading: psi 1
